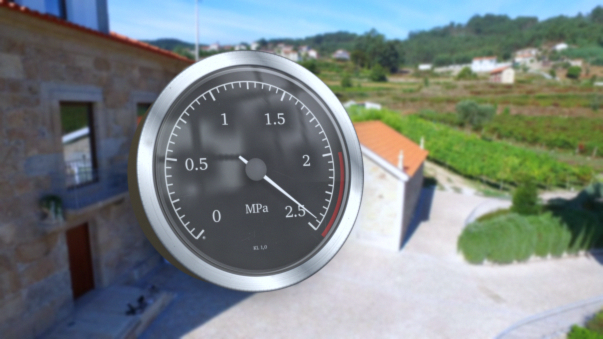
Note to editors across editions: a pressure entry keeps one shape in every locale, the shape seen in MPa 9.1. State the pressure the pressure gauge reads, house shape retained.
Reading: MPa 2.45
